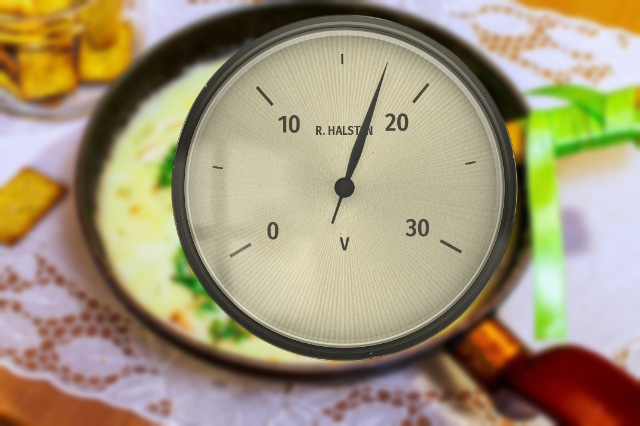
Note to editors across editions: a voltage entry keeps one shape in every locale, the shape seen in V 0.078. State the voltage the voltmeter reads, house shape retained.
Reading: V 17.5
